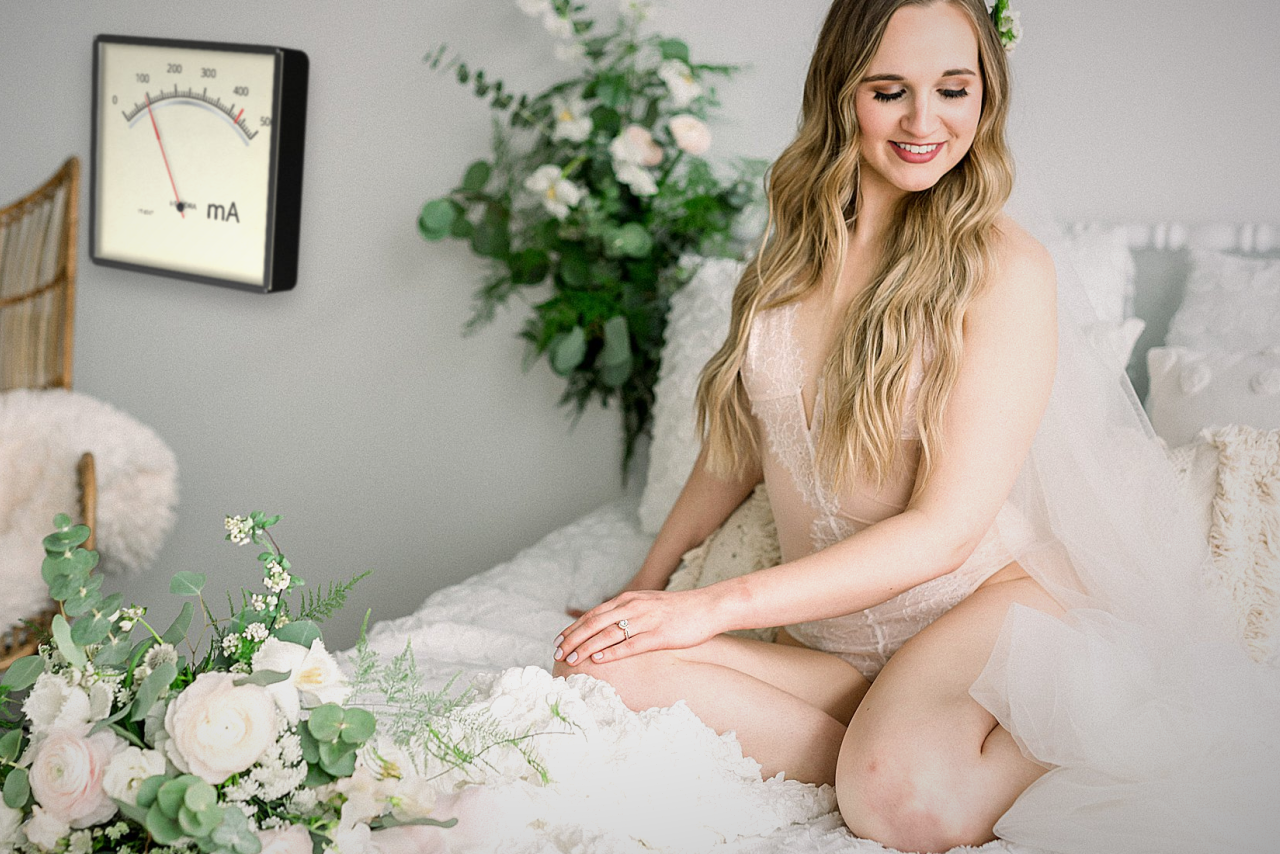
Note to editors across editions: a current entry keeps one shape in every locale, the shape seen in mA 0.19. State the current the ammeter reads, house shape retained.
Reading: mA 100
